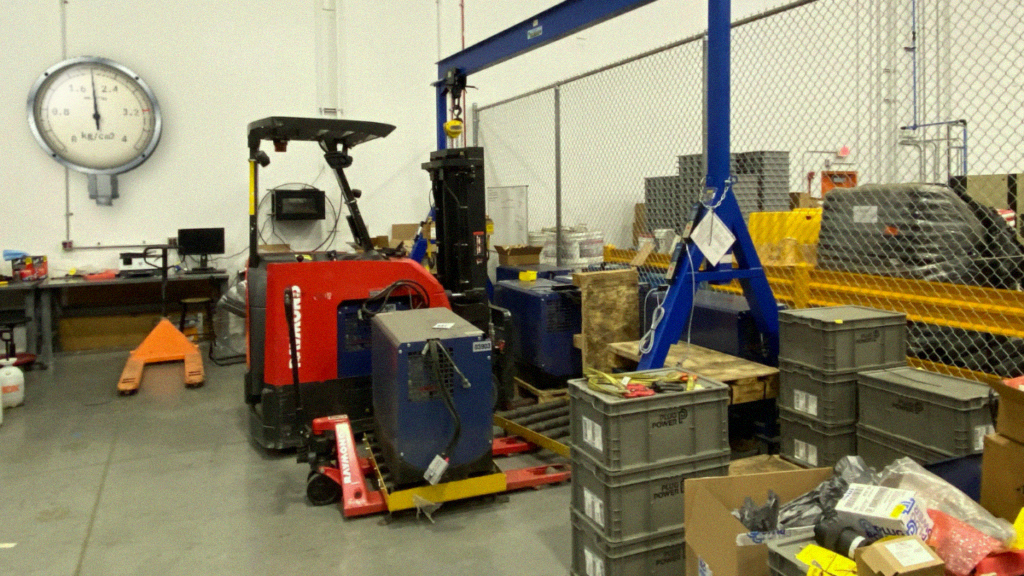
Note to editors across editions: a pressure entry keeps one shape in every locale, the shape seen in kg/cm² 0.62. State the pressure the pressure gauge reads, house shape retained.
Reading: kg/cm² 2
